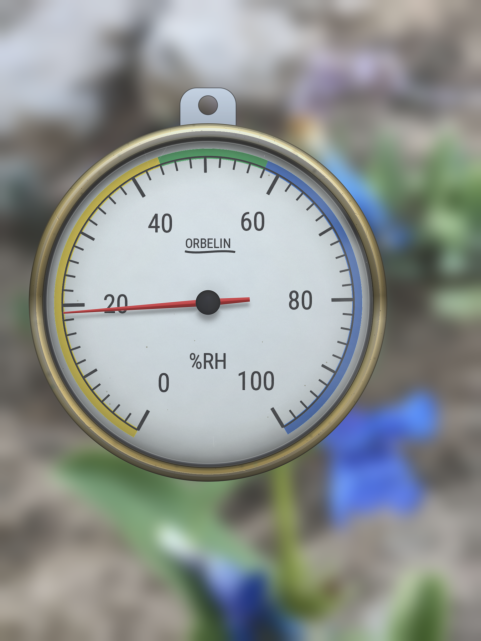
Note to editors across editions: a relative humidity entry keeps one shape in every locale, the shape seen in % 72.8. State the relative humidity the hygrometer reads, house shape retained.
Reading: % 19
